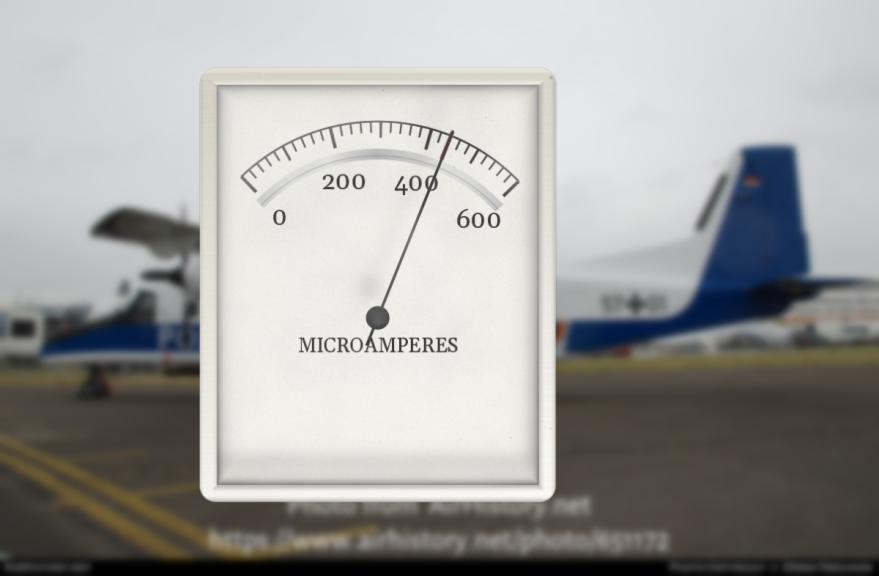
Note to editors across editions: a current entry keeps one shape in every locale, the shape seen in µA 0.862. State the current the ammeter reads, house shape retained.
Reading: µA 440
